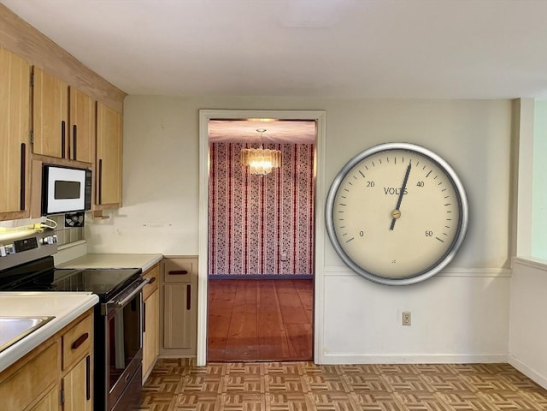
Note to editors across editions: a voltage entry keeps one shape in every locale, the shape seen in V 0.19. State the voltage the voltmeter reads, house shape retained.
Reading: V 34
